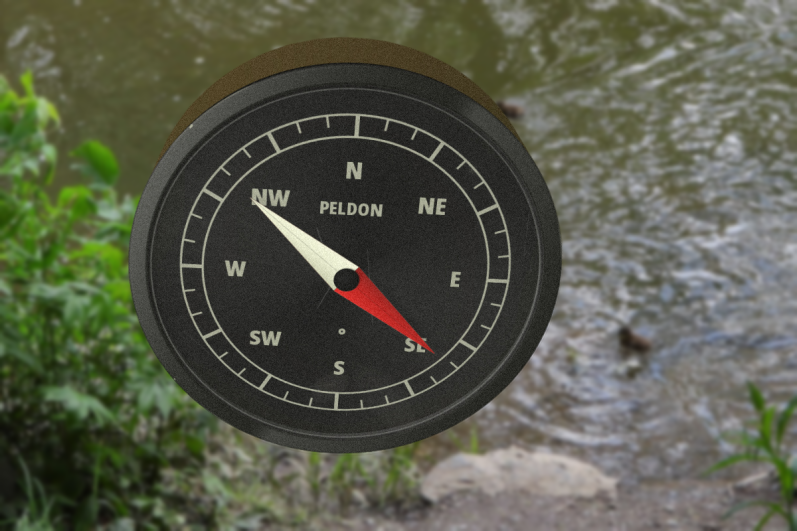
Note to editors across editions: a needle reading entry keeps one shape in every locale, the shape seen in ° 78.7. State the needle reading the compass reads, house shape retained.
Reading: ° 130
